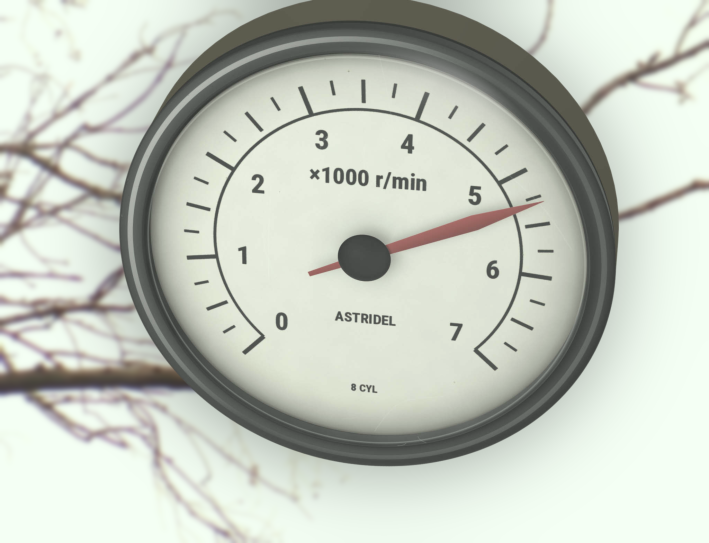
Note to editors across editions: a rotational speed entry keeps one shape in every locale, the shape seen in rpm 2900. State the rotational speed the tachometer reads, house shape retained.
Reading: rpm 5250
